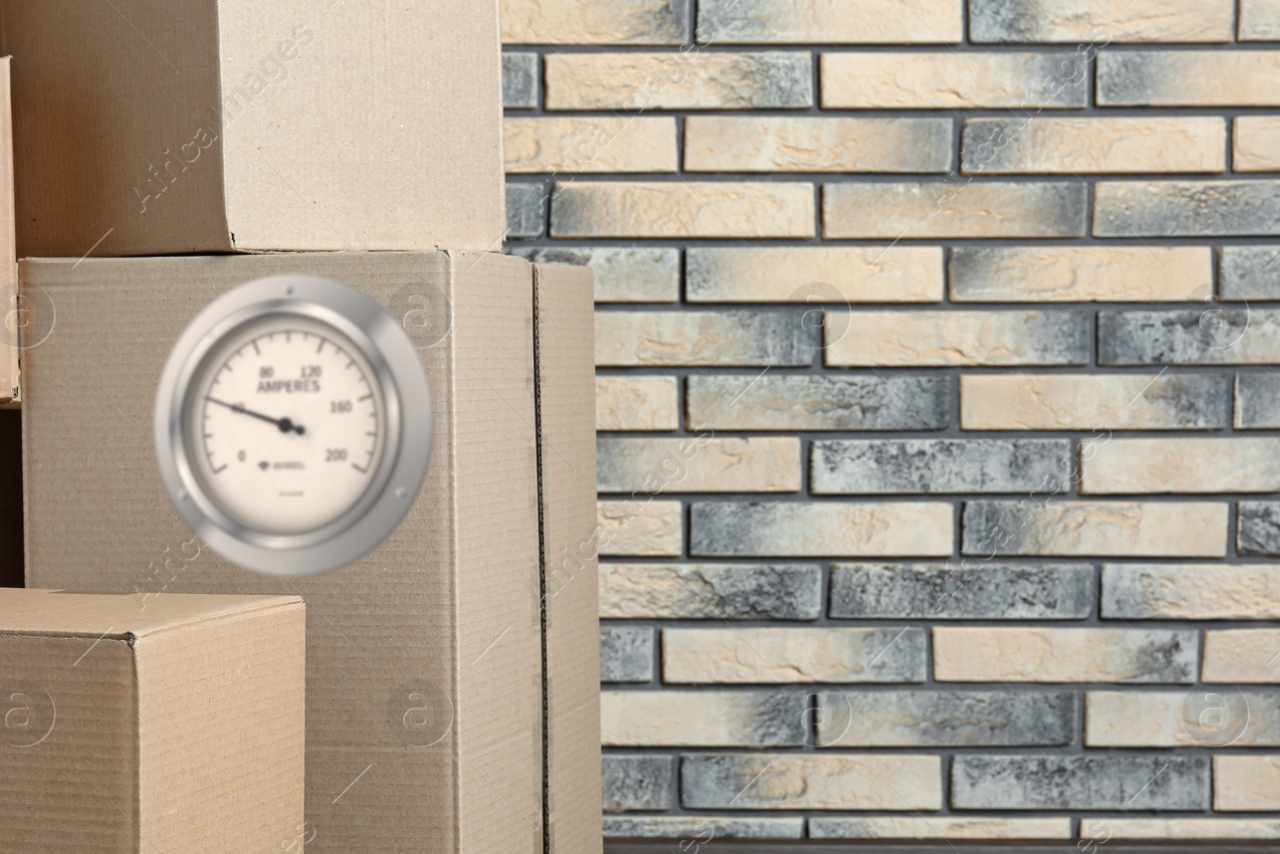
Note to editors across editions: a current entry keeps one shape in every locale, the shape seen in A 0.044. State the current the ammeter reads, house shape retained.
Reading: A 40
